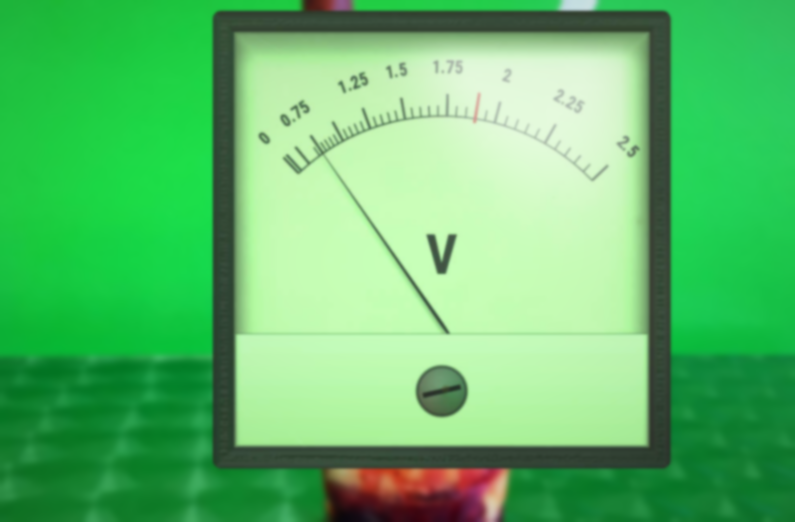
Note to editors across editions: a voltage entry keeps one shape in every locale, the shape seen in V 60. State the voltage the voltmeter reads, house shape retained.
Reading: V 0.75
